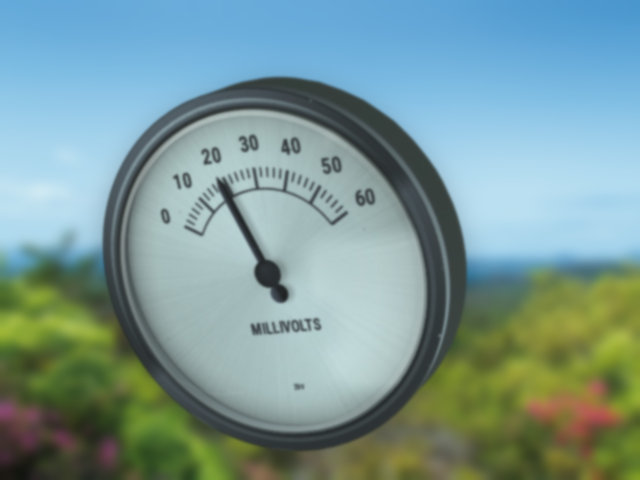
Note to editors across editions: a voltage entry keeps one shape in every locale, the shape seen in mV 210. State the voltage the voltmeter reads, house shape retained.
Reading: mV 20
